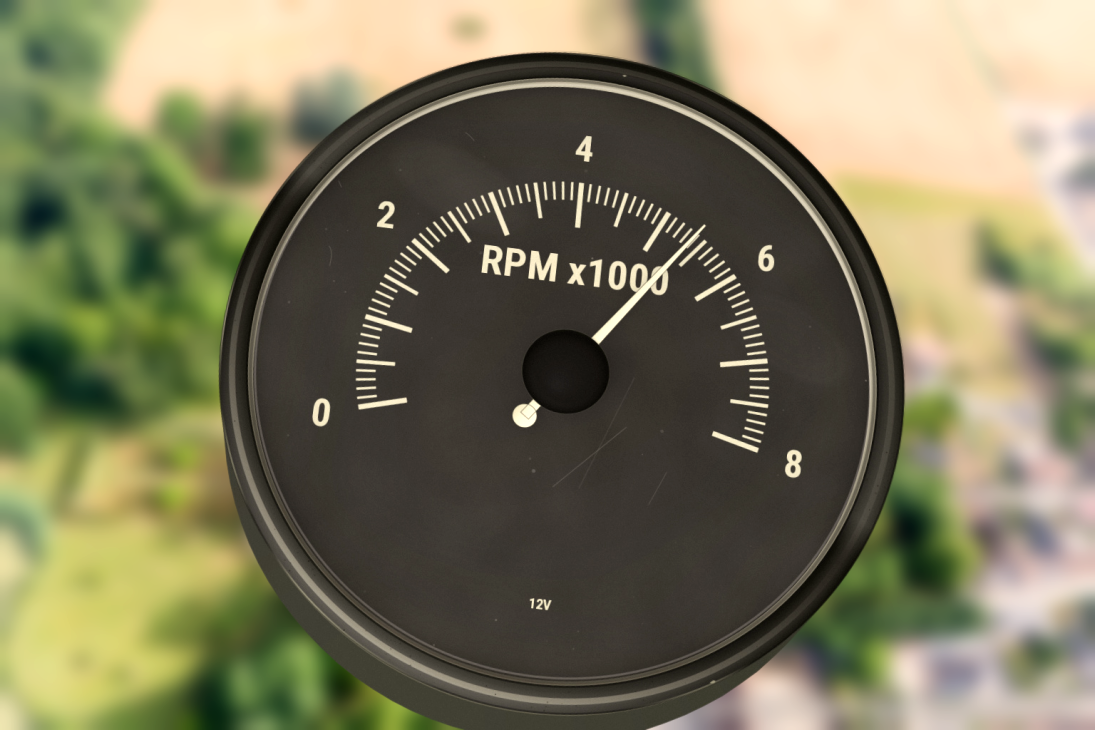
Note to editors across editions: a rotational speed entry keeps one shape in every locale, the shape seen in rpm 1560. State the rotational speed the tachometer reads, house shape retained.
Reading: rpm 5400
